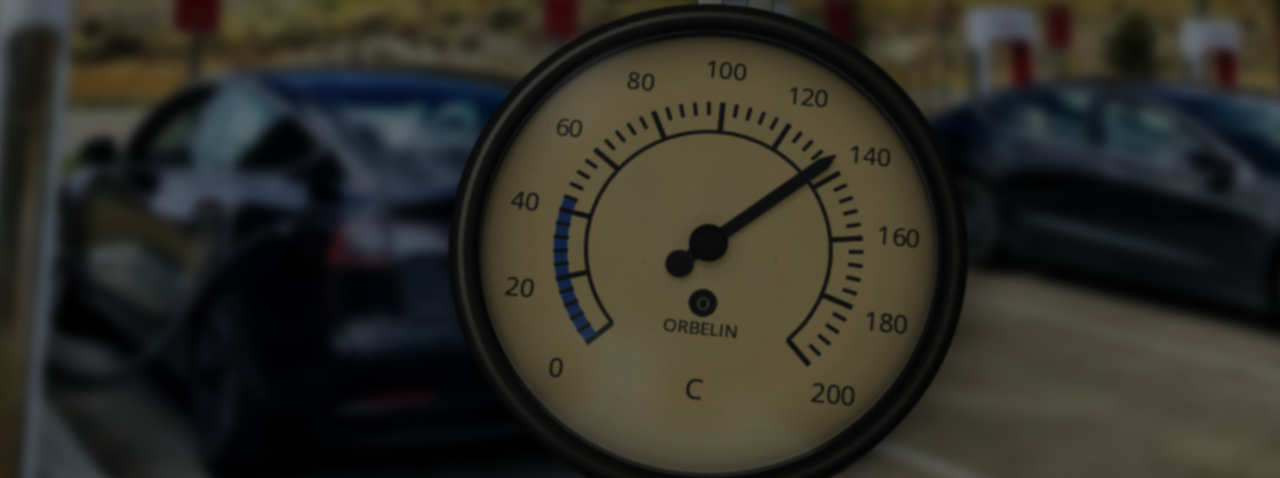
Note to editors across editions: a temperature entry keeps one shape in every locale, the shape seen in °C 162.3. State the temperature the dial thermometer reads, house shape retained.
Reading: °C 136
